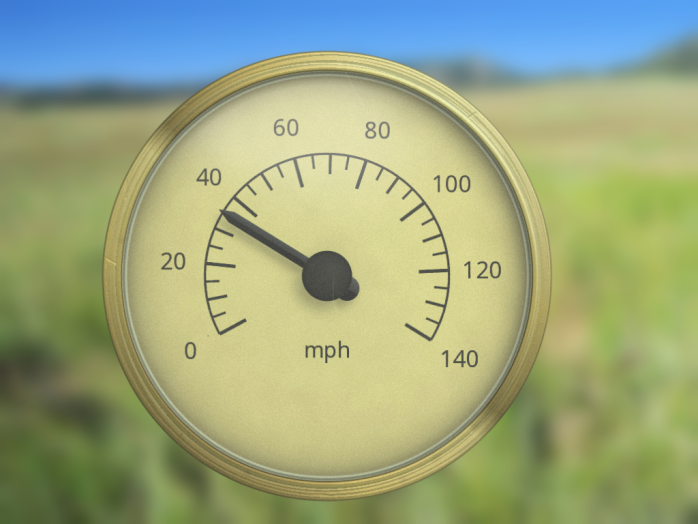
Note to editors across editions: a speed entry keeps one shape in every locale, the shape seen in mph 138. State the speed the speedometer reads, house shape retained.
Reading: mph 35
